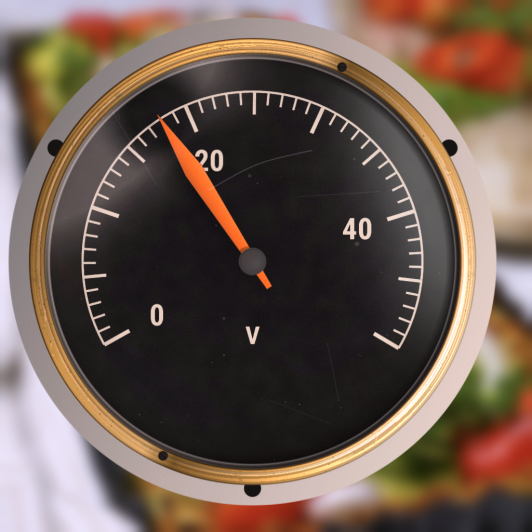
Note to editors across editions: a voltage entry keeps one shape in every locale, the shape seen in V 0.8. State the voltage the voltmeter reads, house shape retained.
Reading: V 18
